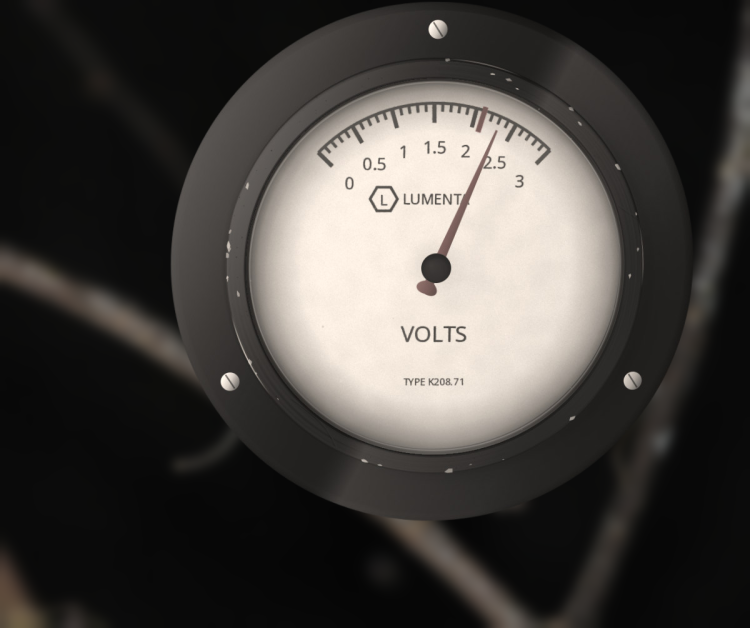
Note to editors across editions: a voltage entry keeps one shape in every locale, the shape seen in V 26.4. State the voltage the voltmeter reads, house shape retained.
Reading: V 2.3
